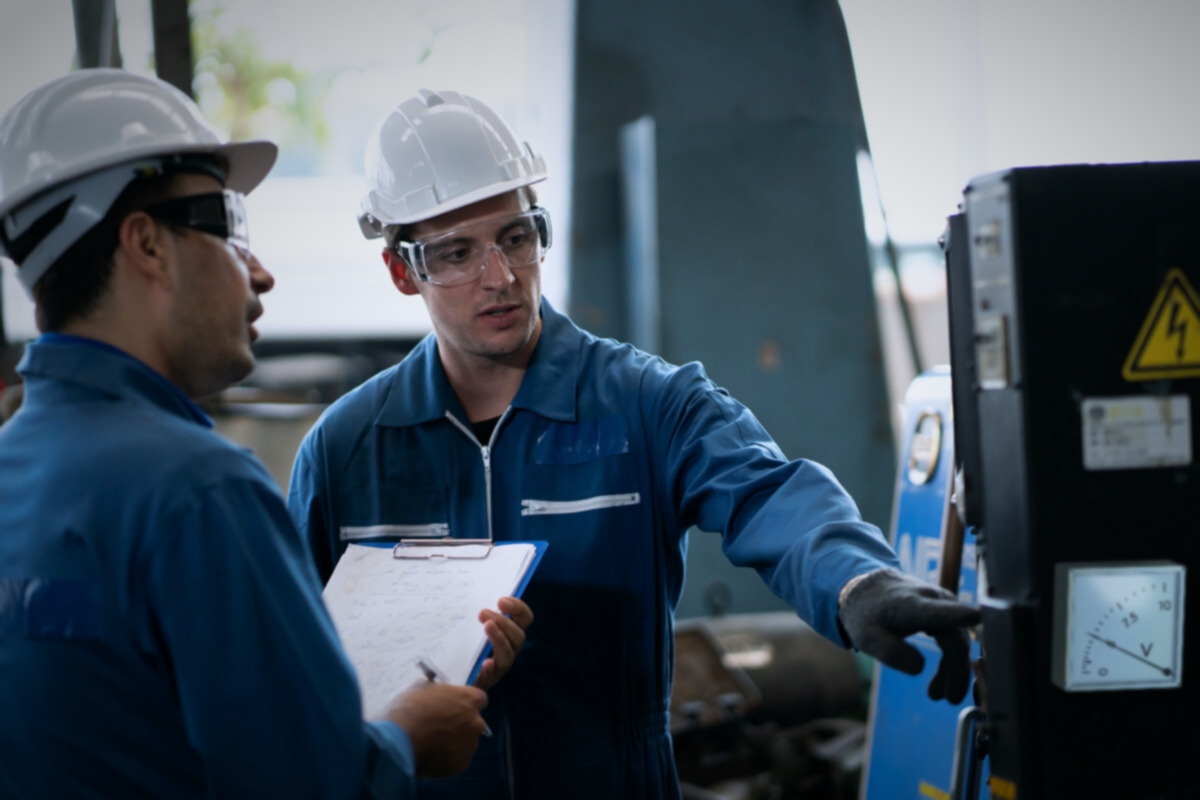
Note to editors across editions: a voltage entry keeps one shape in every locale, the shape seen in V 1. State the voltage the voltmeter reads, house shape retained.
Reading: V 5
